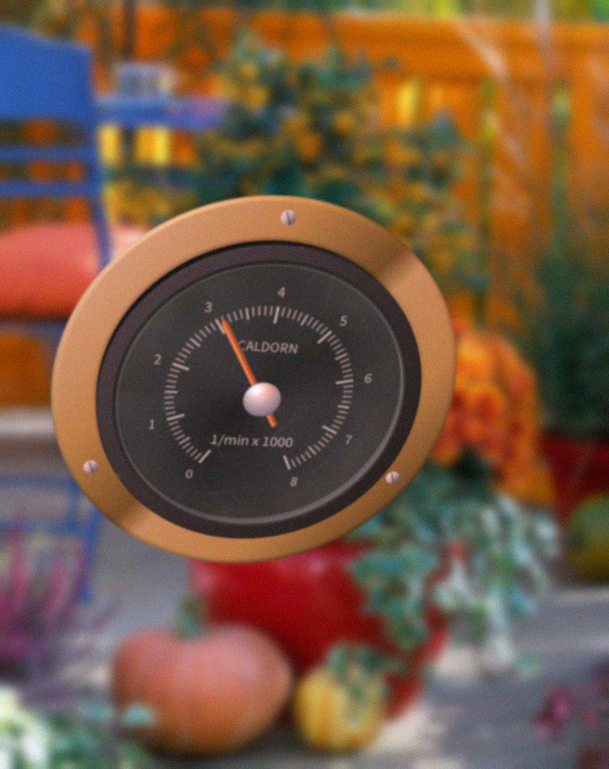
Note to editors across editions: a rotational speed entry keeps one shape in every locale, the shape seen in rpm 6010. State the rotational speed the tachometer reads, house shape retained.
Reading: rpm 3100
